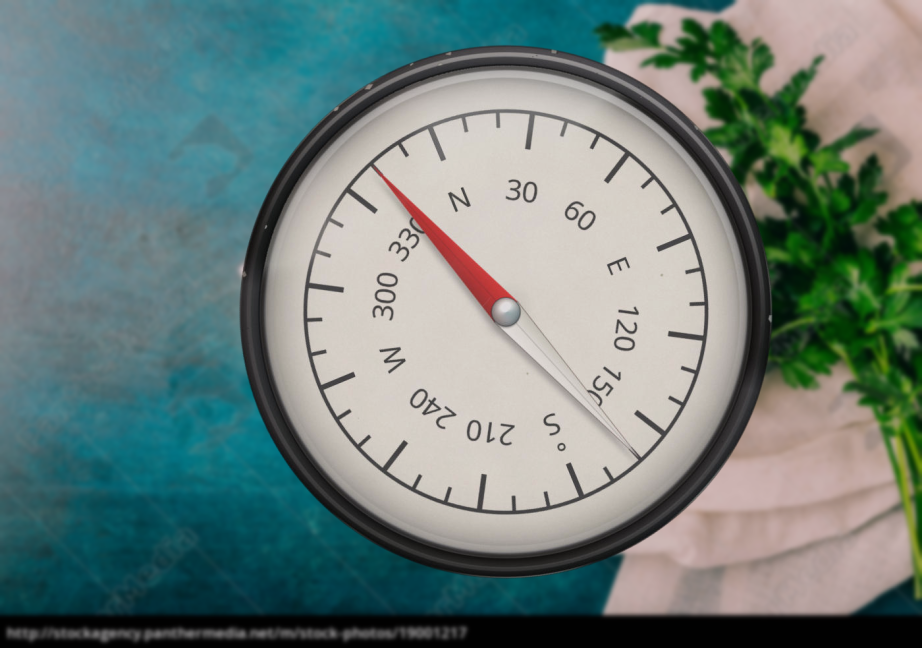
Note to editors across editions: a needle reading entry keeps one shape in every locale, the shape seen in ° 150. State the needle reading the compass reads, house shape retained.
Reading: ° 340
